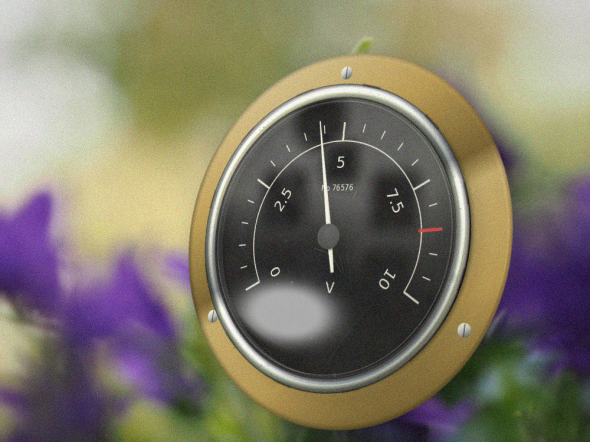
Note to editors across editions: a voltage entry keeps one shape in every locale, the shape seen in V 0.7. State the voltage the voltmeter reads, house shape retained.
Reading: V 4.5
